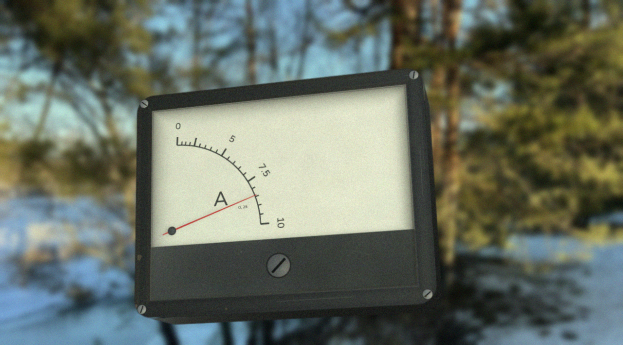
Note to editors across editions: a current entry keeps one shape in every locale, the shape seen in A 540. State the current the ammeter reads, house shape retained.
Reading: A 8.5
